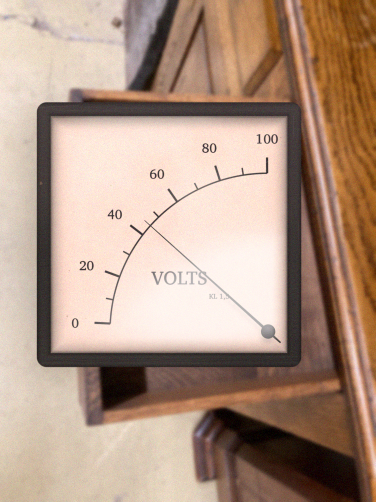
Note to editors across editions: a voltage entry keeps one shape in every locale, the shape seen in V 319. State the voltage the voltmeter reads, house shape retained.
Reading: V 45
